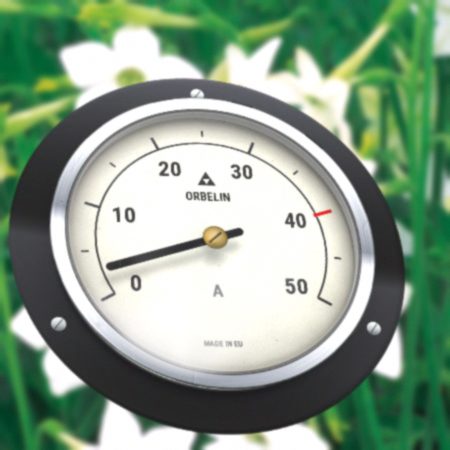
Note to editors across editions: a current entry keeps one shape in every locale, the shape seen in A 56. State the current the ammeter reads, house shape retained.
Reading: A 2.5
